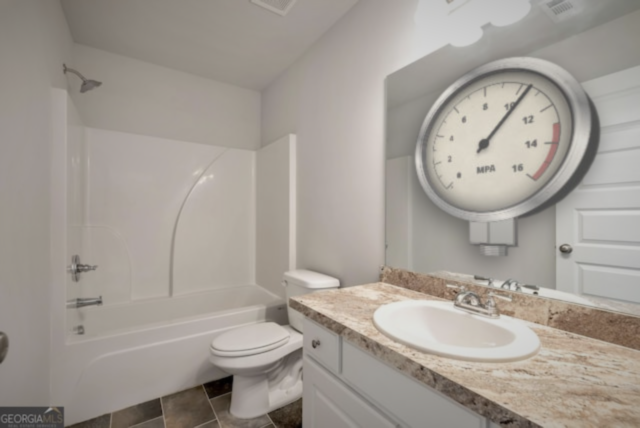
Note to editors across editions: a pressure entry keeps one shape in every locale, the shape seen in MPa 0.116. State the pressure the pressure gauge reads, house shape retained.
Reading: MPa 10.5
